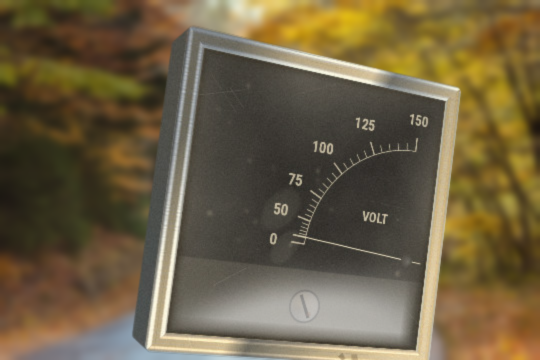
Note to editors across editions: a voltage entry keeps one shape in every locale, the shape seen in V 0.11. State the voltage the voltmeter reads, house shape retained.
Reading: V 25
